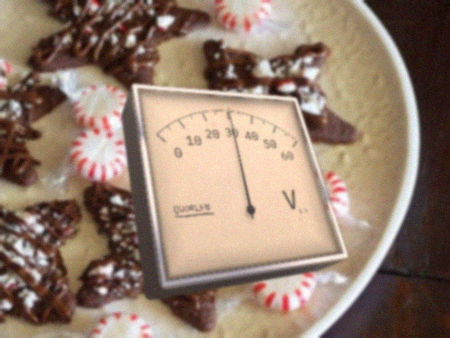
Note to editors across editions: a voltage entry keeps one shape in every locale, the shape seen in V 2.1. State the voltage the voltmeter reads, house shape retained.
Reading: V 30
